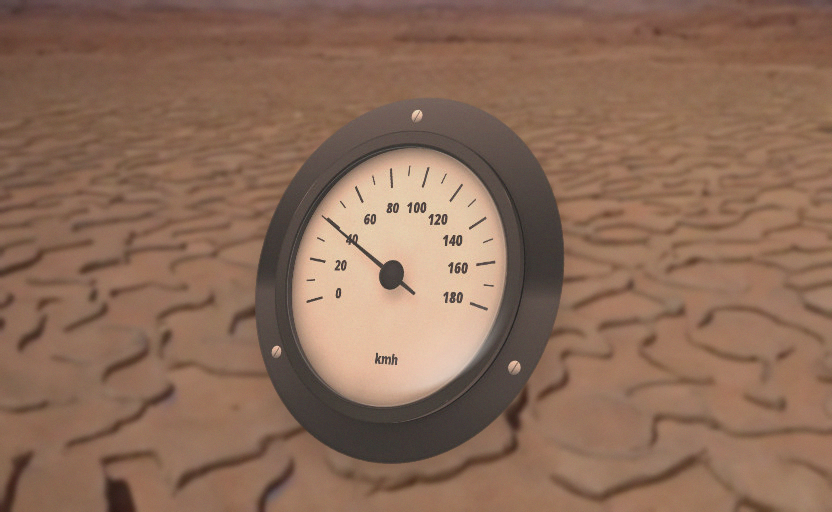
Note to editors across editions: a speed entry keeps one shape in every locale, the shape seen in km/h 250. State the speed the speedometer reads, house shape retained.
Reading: km/h 40
